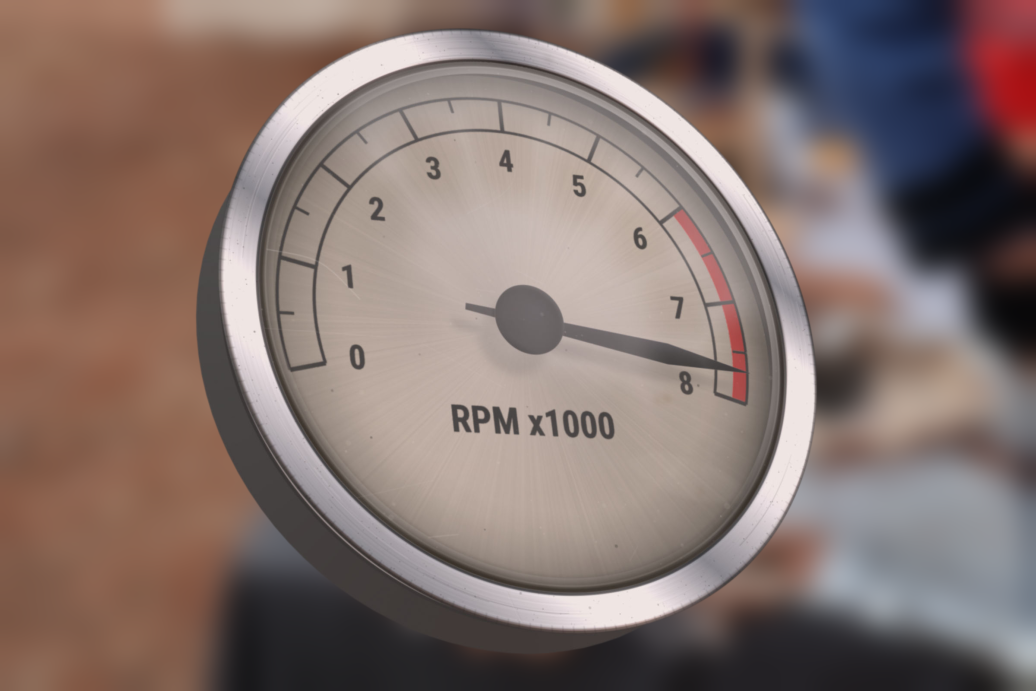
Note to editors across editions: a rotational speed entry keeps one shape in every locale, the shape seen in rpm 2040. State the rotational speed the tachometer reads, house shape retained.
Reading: rpm 7750
